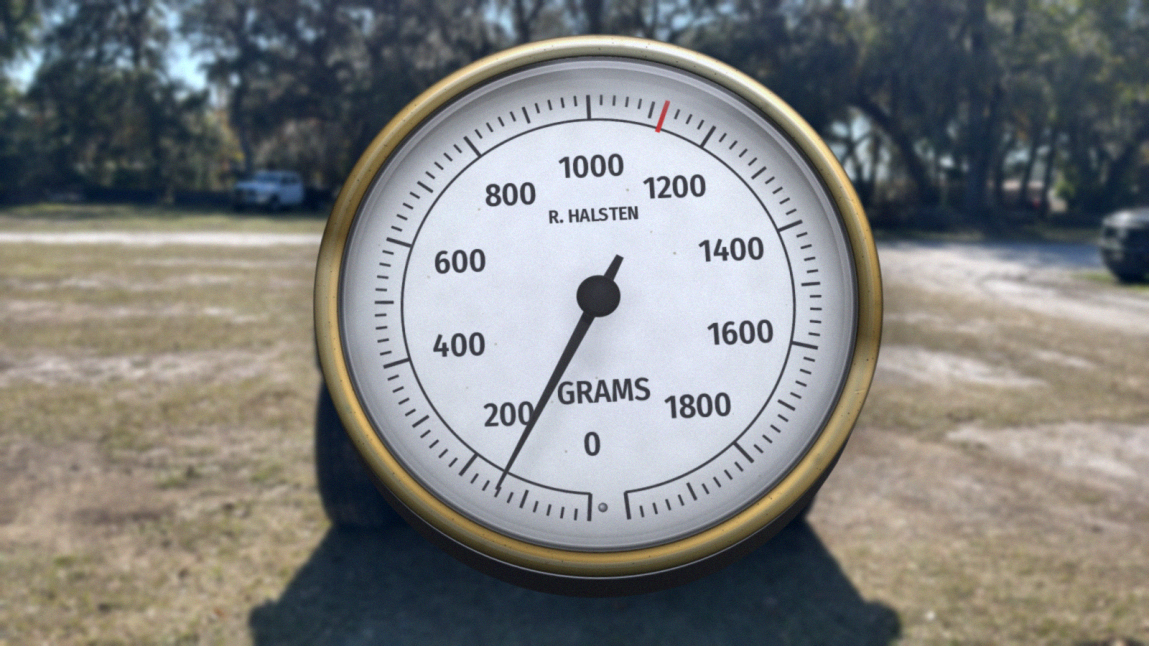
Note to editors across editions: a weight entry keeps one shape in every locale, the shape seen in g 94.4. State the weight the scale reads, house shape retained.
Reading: g 140
